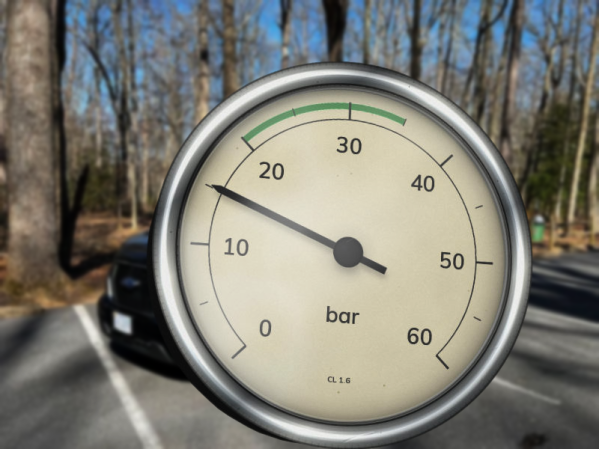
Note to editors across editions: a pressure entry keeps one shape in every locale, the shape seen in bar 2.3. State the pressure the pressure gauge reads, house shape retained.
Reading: bar 15
